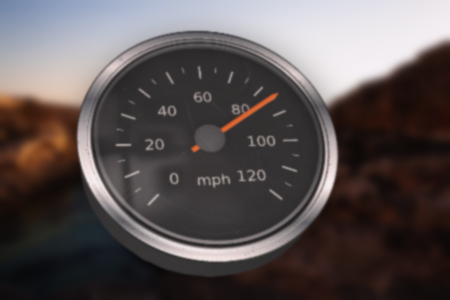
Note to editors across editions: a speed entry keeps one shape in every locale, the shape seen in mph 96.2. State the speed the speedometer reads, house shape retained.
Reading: mph 85
